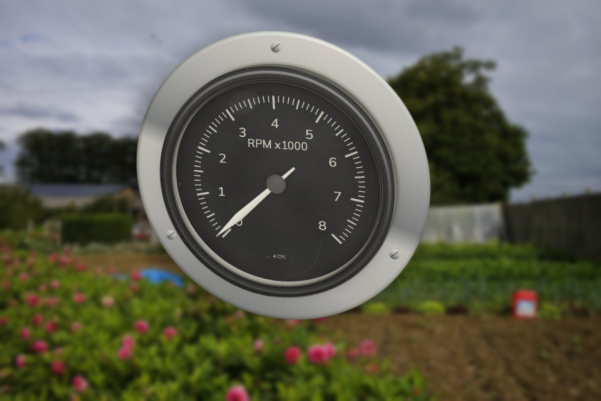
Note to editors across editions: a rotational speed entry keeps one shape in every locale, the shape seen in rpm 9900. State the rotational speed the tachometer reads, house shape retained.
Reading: rpm 100
